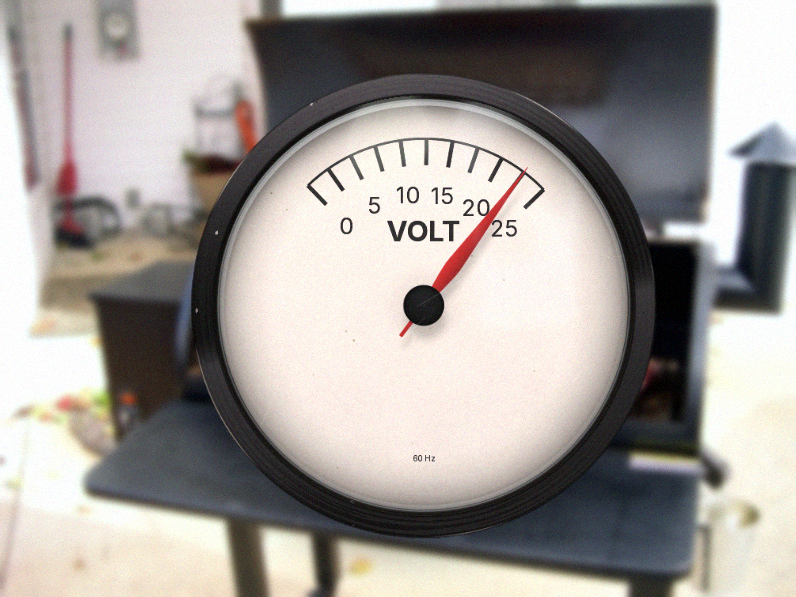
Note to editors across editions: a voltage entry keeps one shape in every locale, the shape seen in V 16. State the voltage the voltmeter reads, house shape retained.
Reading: V 22.5
